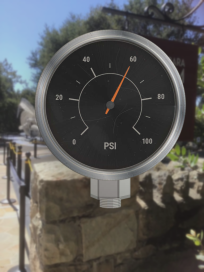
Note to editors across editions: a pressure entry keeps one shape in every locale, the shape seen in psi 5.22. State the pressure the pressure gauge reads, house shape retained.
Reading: psi 60
